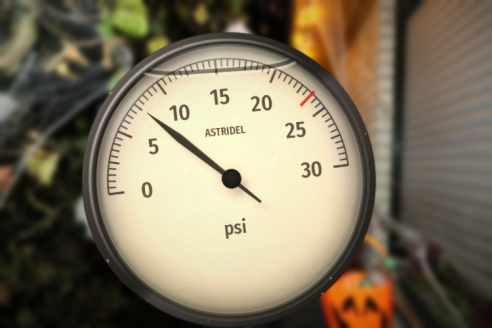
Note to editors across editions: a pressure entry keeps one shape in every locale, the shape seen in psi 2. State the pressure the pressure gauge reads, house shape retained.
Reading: psi 7.5
